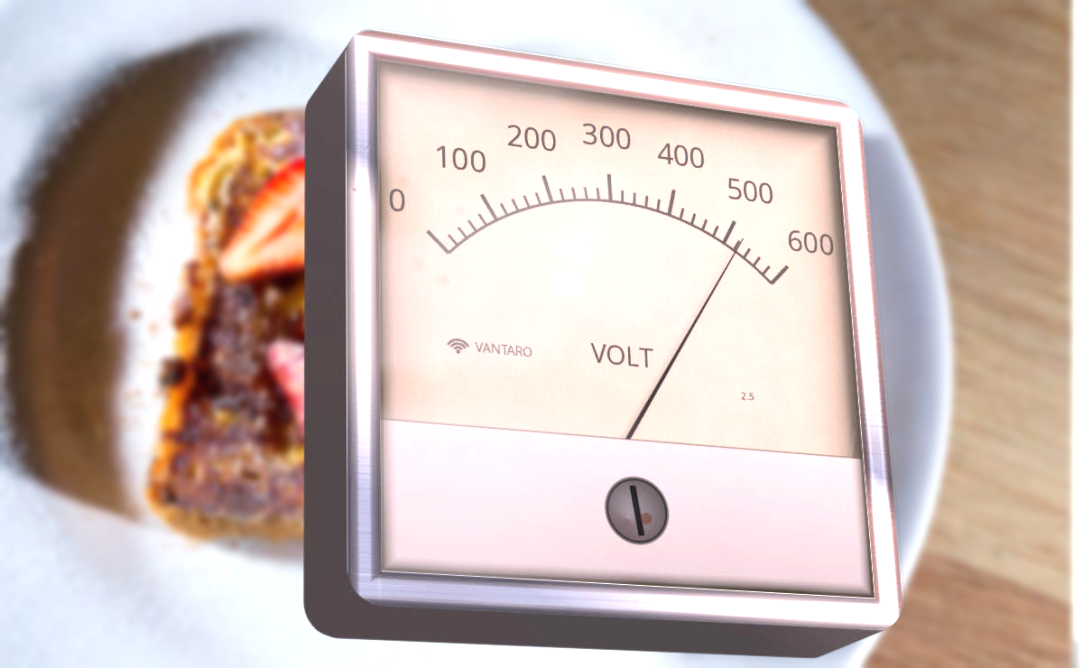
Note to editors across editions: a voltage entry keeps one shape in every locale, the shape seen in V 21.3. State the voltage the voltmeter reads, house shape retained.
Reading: V 520
